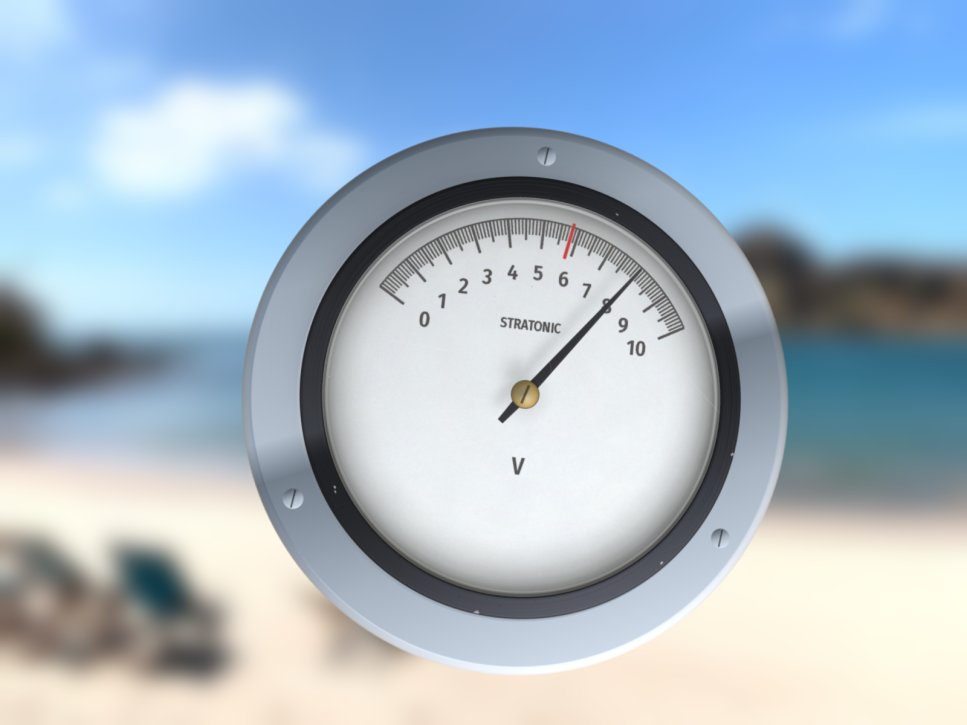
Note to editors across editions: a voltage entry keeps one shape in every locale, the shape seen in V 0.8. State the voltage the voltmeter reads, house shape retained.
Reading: V 8
